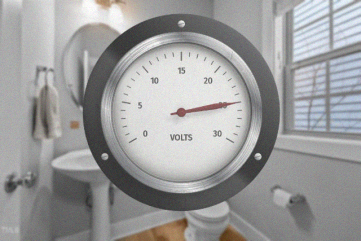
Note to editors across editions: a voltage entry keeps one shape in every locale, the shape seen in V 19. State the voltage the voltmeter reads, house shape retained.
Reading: V 25
